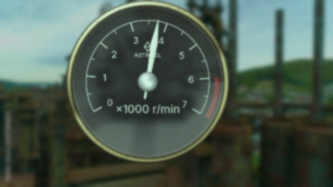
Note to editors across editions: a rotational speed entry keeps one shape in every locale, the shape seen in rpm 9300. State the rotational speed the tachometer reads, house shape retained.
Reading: rpm 3750
